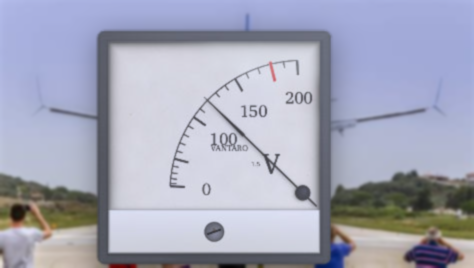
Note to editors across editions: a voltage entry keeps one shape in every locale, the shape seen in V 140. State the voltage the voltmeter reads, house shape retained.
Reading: V 120
